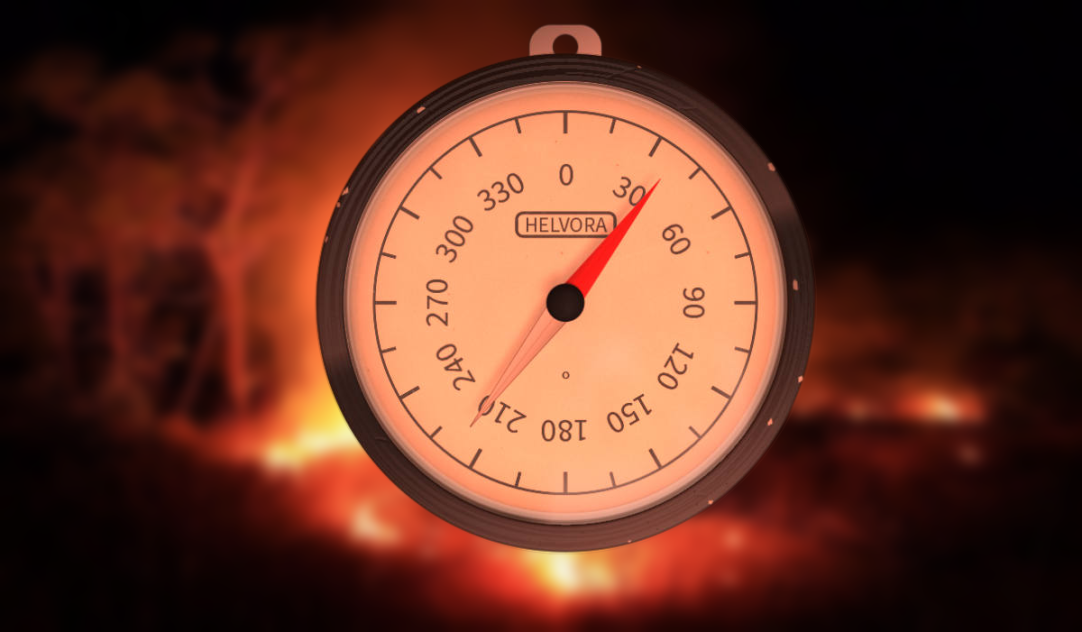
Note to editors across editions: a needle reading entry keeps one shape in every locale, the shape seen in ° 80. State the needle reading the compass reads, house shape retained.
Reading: ° 37.5
